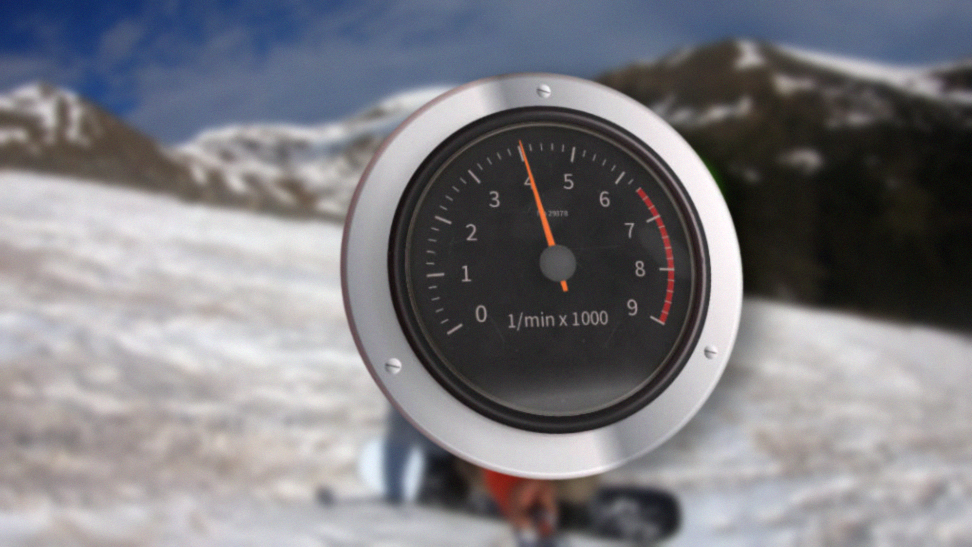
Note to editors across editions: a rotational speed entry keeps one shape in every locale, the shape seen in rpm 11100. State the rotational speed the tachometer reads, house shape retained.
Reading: rpm 4000
